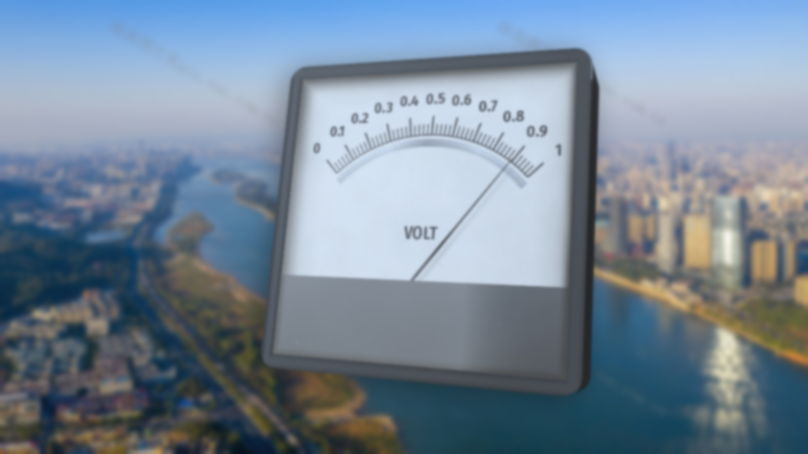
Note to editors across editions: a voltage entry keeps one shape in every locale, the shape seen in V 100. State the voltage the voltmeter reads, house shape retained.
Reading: V 0.9
